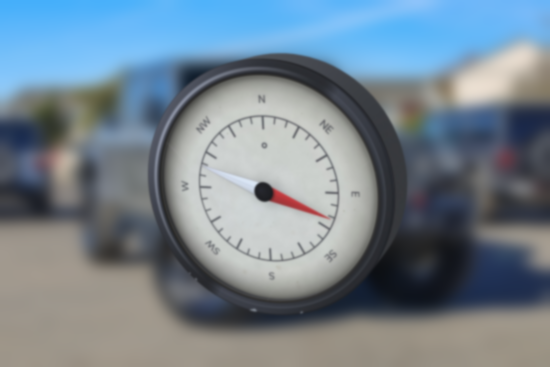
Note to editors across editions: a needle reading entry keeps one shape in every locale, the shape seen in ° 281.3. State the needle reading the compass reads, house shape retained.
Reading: ° 110
